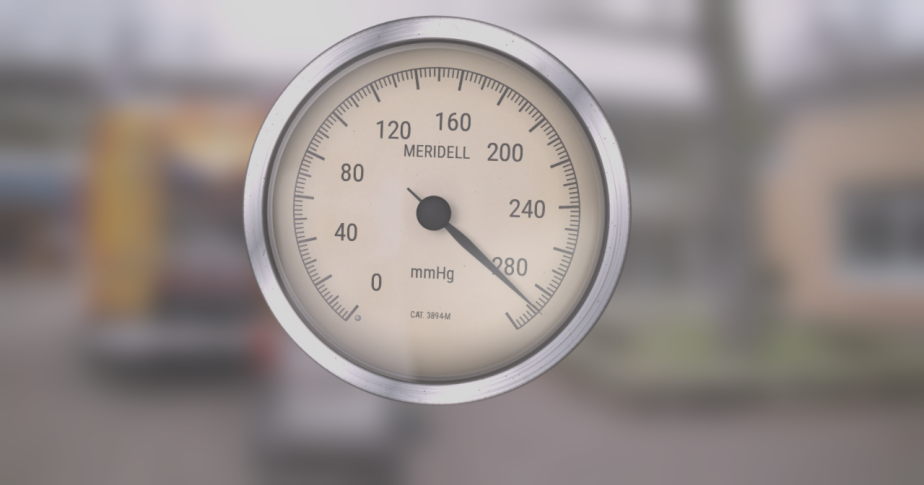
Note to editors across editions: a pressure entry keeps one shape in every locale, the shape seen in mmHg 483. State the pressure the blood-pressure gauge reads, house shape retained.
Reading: mmHg 288
